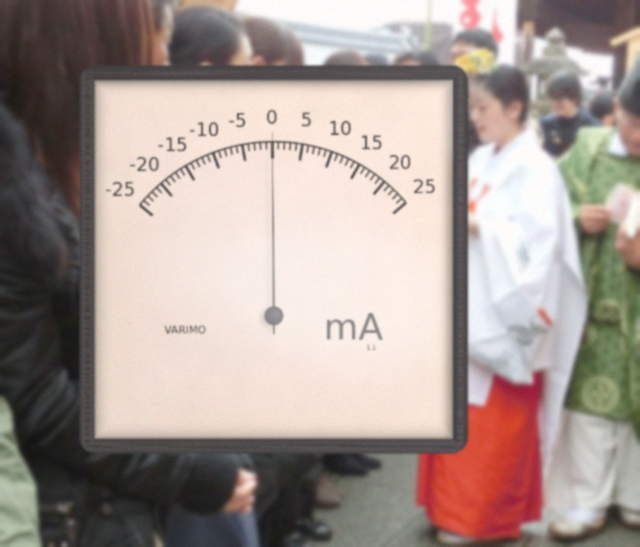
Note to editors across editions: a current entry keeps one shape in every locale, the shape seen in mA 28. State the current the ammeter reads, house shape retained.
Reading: mA 0
